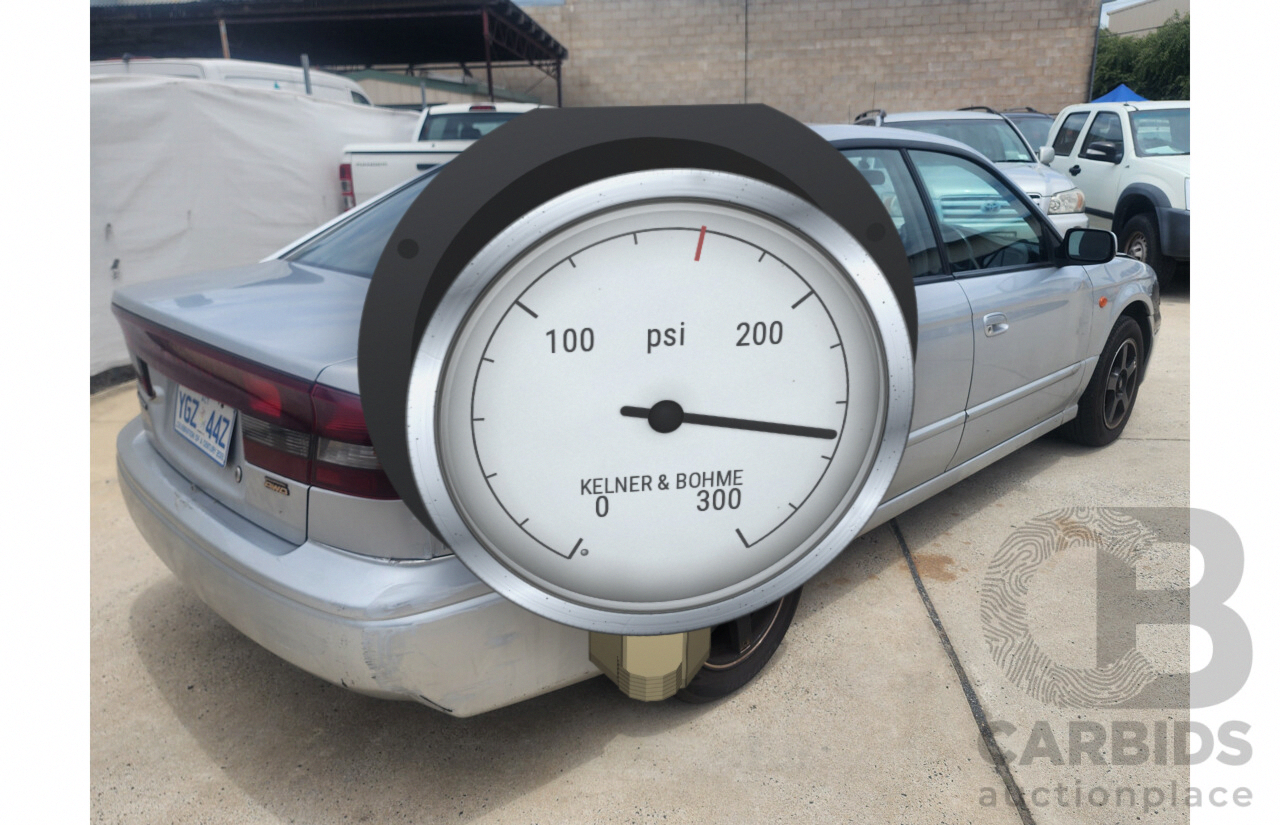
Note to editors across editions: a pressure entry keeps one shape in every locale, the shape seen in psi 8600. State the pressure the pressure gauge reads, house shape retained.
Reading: psi 250
